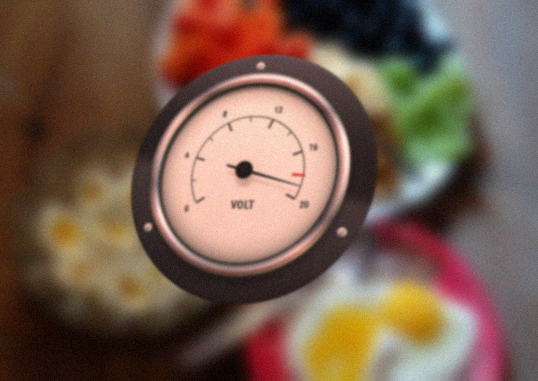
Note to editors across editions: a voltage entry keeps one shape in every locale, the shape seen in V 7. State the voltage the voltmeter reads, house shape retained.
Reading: V 19
